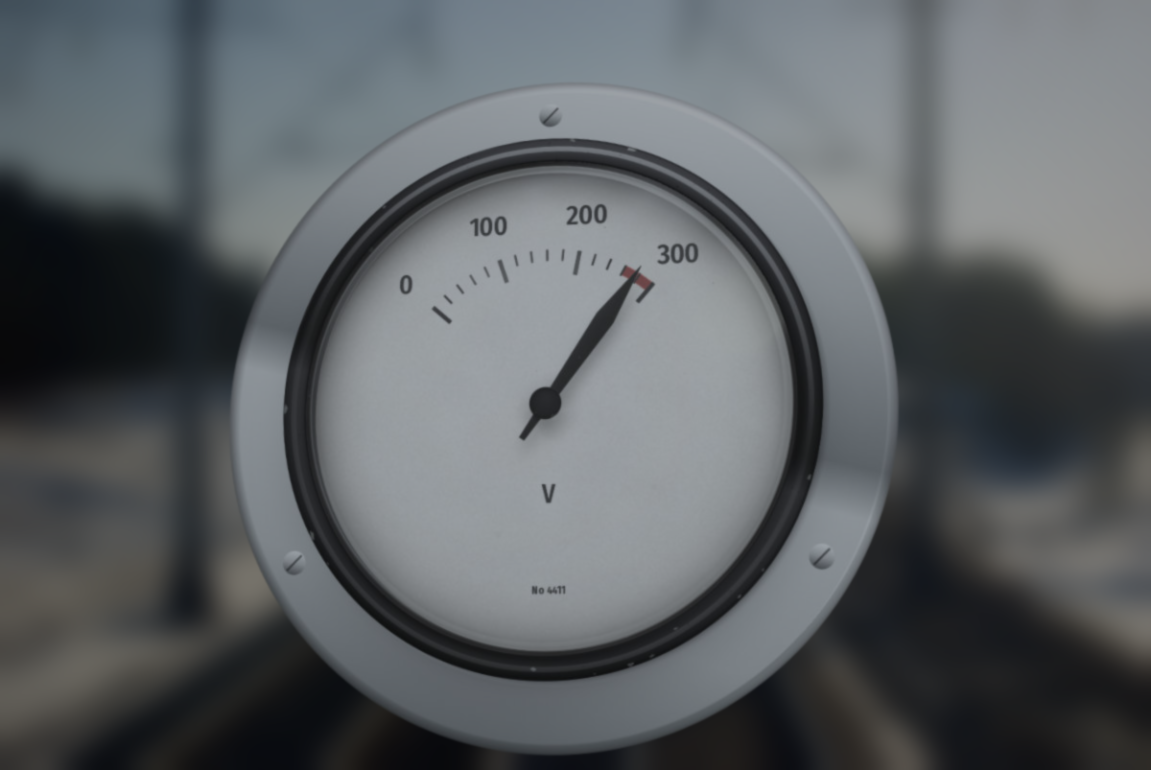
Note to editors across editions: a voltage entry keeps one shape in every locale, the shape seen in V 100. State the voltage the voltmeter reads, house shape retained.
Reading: V 280
